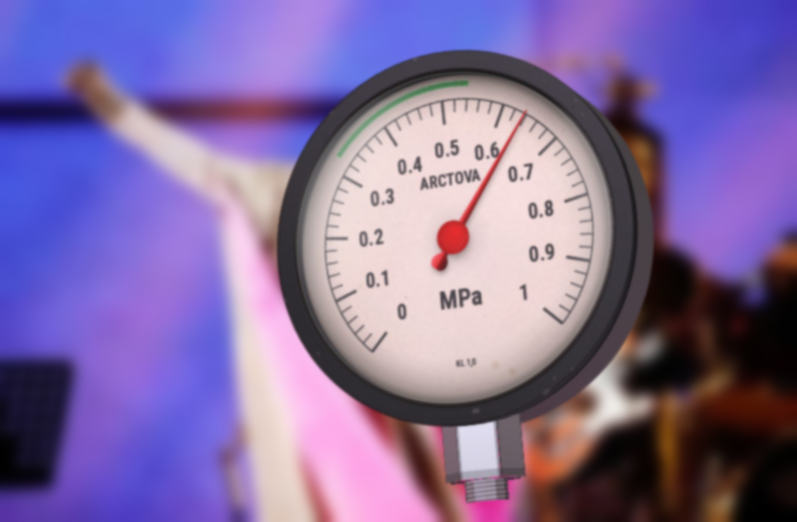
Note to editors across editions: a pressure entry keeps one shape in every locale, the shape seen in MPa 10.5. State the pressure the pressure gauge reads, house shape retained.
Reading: MPa 0.64
